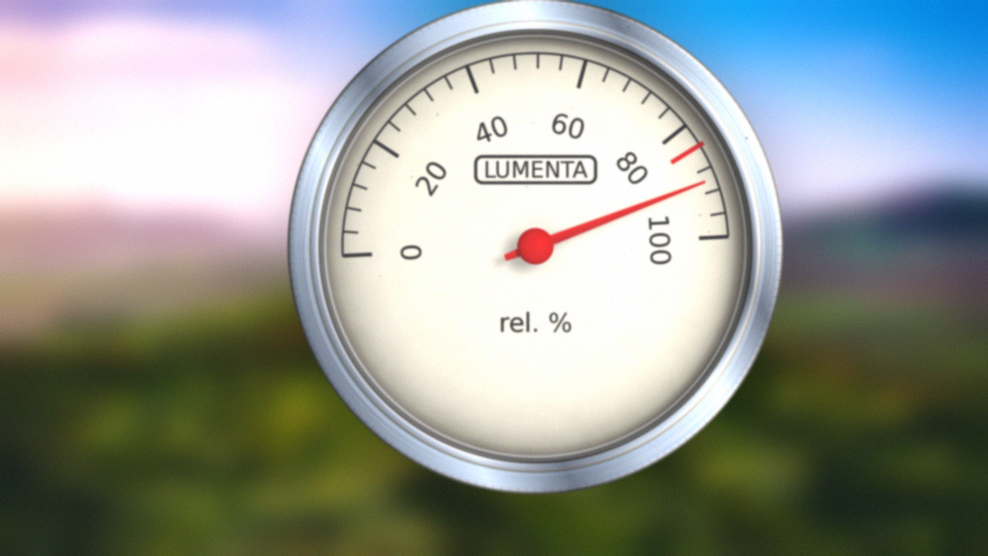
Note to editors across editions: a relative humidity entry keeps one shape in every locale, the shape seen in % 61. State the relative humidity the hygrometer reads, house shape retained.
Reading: % 90
